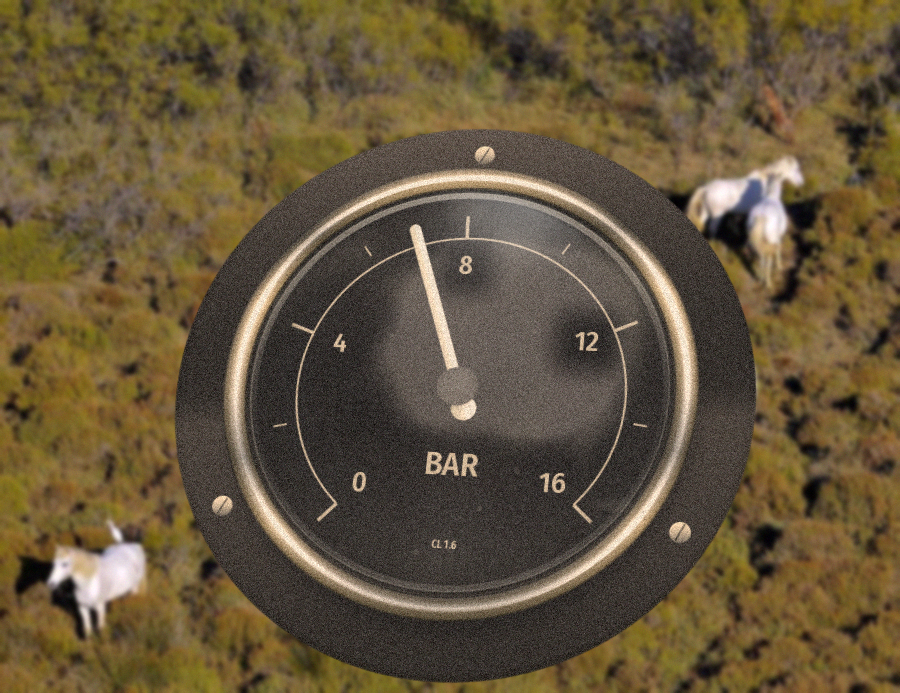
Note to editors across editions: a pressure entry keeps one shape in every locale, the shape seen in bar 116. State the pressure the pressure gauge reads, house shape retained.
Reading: bar 7
